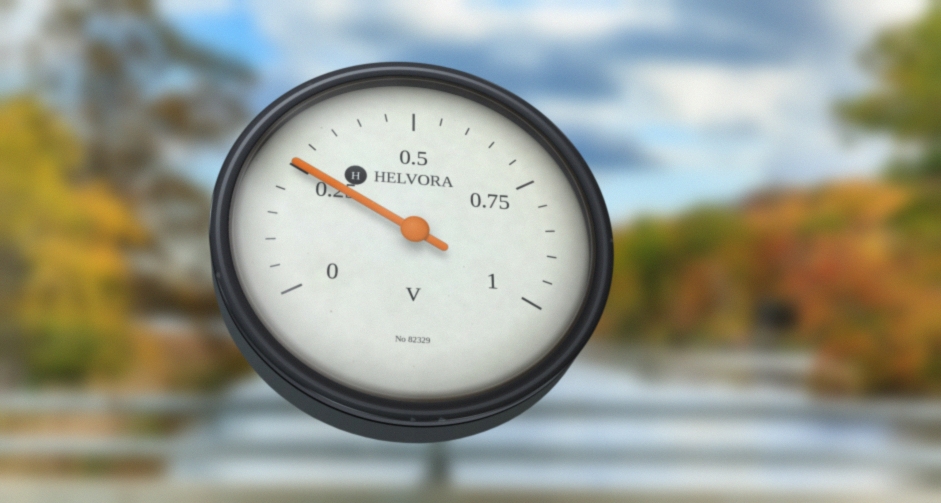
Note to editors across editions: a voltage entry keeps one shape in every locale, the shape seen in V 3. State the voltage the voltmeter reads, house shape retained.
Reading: V 0.25
